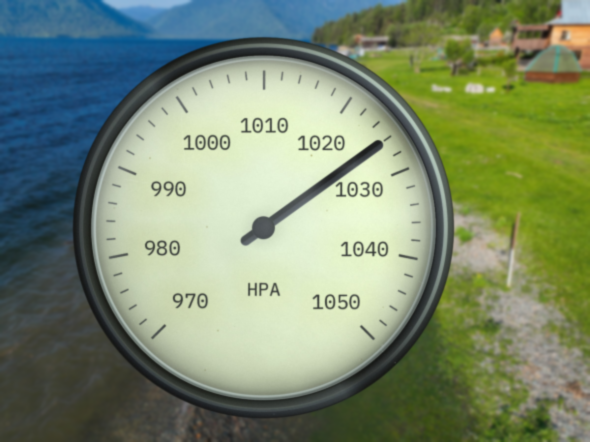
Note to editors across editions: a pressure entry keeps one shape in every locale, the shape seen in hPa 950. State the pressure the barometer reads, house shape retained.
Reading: hPa 1026
